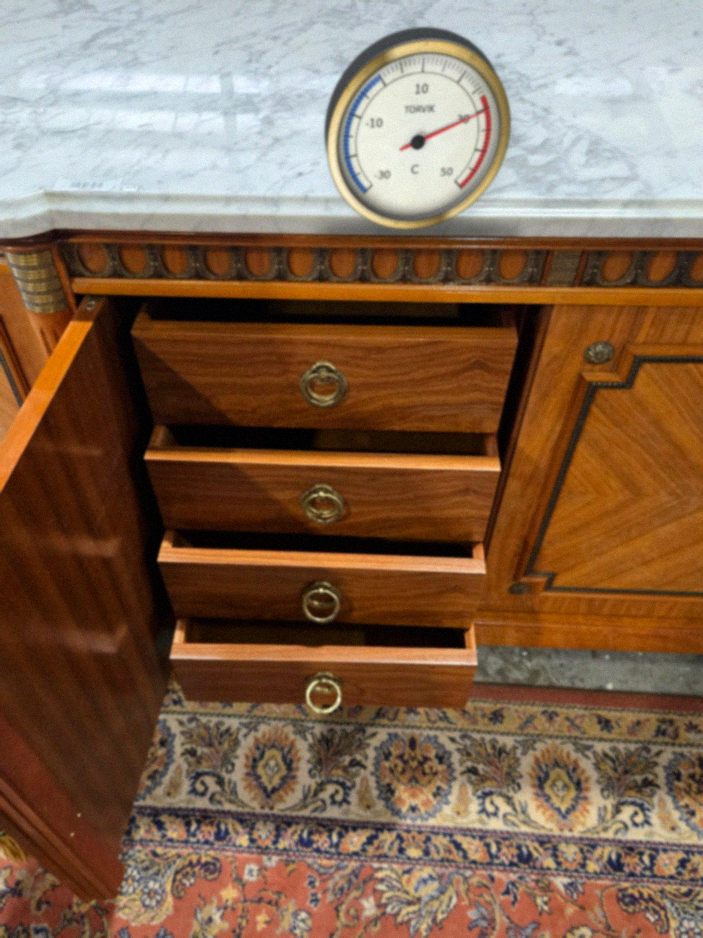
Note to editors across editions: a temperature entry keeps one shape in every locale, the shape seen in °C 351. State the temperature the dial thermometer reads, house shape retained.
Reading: °C 30
